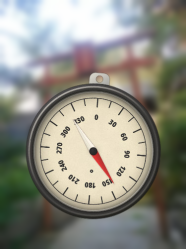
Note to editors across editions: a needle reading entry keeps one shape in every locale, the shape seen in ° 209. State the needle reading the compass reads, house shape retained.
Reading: ° 142.5
